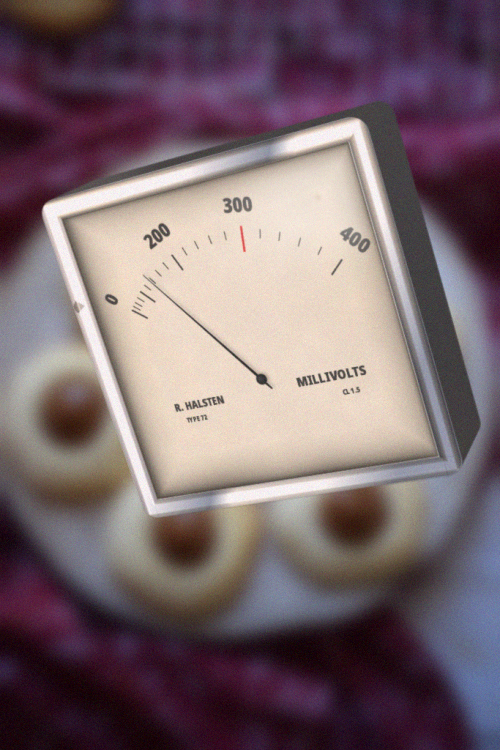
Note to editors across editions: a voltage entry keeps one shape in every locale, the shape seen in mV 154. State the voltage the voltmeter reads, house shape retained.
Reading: mV 140
